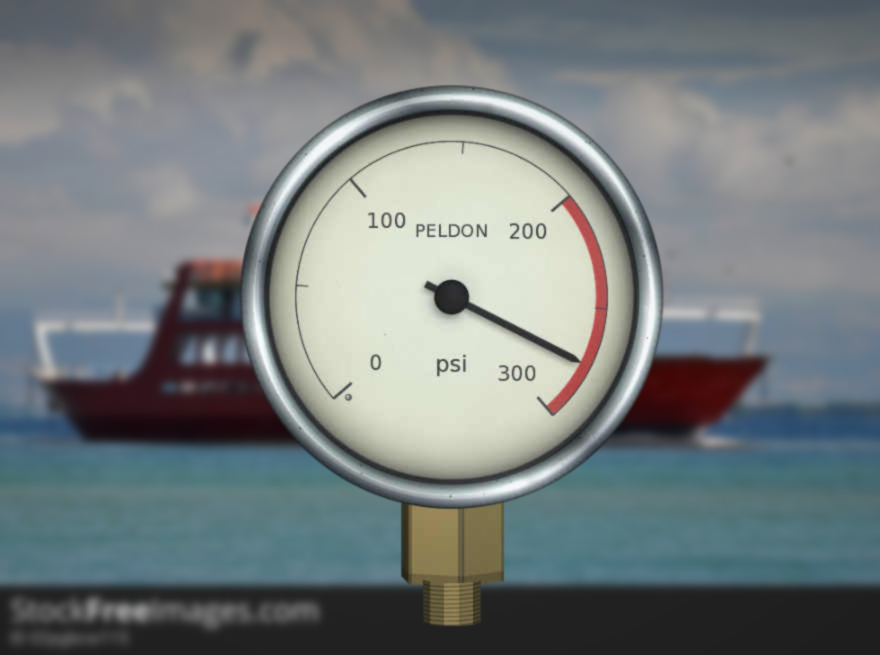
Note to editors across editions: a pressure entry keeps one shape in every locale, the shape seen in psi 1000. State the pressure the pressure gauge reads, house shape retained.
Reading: psi 275
